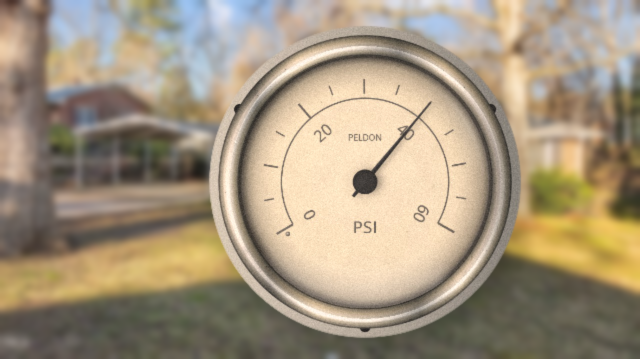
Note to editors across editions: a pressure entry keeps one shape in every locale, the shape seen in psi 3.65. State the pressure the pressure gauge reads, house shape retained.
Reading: psi 40
